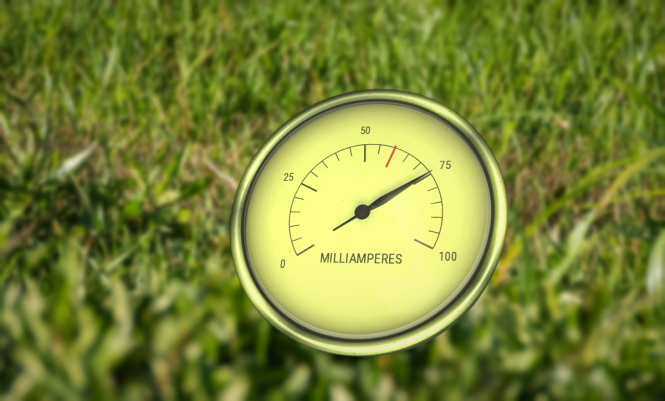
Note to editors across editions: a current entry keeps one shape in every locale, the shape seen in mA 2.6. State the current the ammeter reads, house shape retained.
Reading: mA 75
